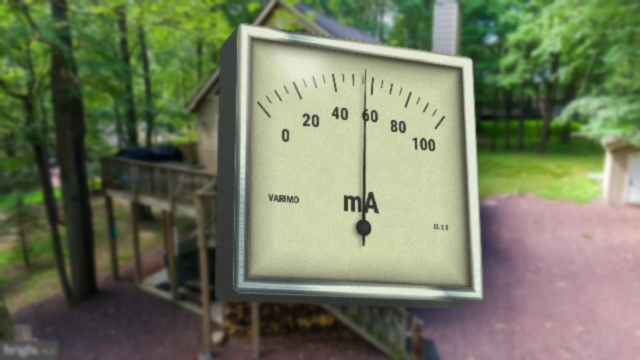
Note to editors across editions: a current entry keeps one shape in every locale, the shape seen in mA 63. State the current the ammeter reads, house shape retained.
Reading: mA 55
